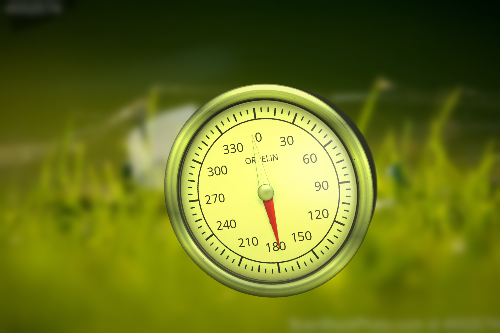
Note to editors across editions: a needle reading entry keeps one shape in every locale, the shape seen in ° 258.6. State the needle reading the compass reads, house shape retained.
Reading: ° 175
